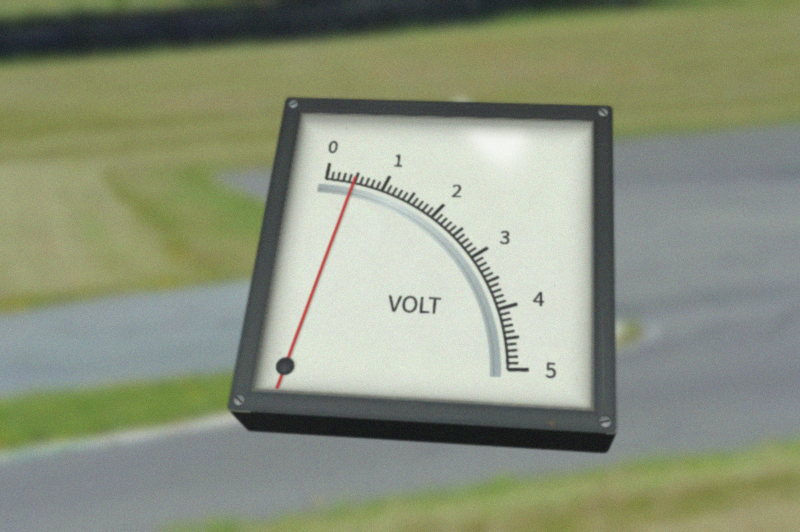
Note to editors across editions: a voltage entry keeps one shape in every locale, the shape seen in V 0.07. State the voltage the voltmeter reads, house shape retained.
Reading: V 0.5
